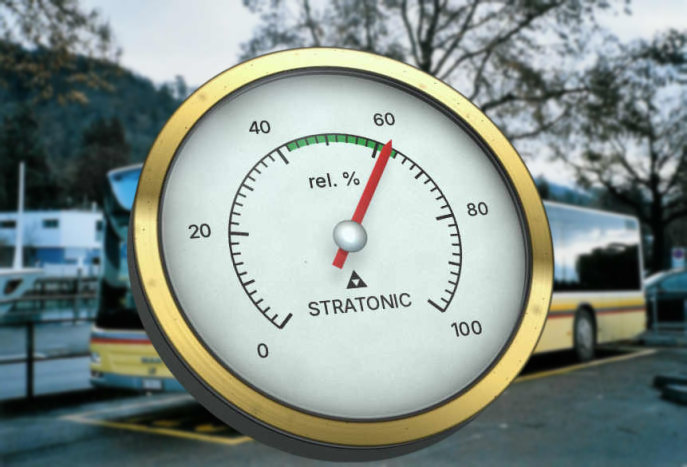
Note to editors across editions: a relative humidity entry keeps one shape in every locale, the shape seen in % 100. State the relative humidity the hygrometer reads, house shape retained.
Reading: % 62
